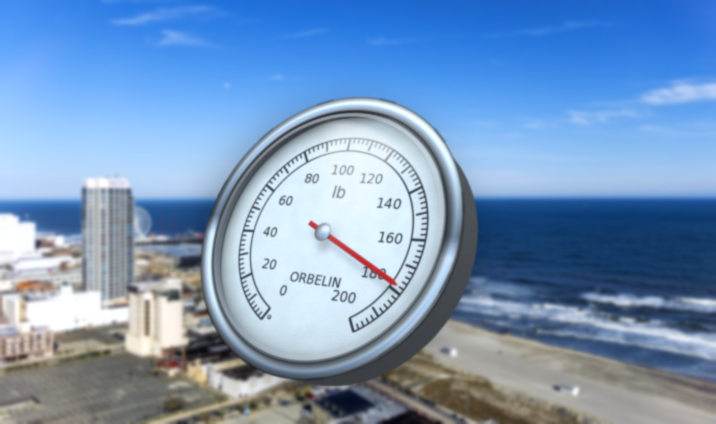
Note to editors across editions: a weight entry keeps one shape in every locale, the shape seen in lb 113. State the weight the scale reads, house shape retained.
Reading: lb 178
